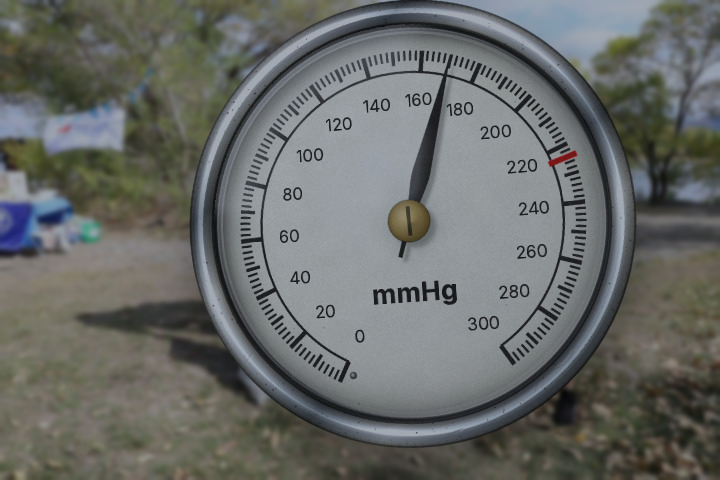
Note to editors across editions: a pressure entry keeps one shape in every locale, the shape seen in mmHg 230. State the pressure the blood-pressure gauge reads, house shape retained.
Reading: mmHg 170
